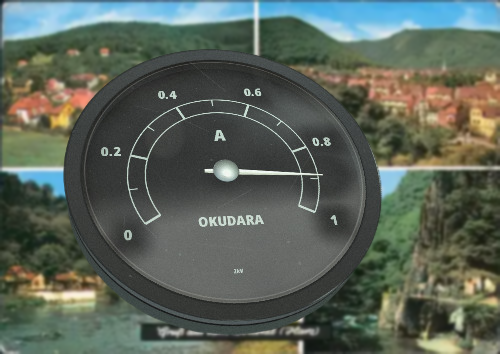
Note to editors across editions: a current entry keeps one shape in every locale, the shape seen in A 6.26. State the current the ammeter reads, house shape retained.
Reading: A 0.9
